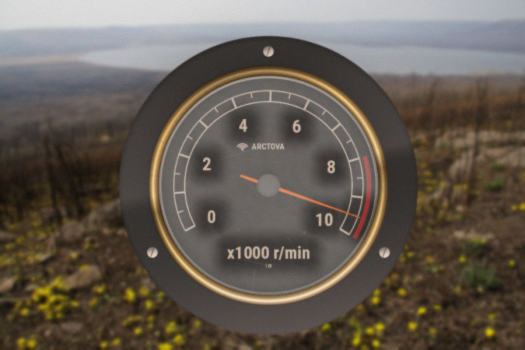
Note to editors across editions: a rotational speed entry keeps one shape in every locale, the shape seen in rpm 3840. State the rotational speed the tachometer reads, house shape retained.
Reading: rpm 9500
